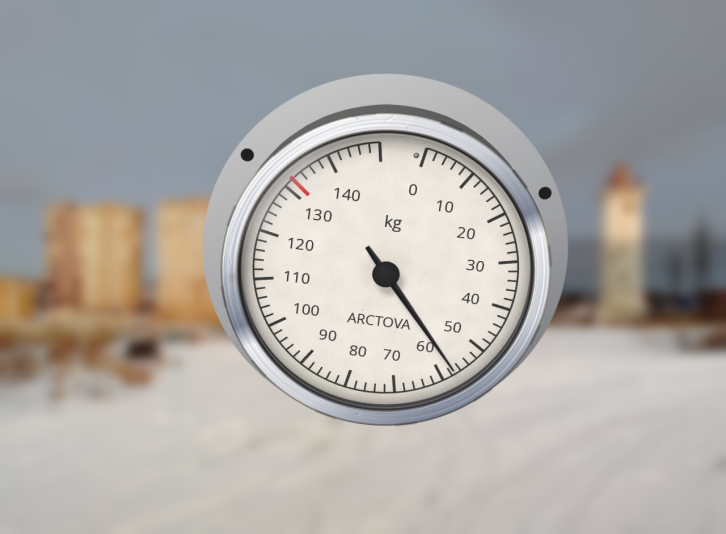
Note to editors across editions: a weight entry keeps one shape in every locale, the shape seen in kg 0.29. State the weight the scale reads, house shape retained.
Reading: kg 57
